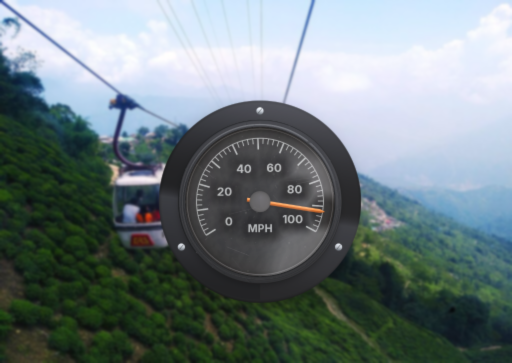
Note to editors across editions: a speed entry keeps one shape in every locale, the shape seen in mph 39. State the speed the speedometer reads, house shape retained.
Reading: mph 92
